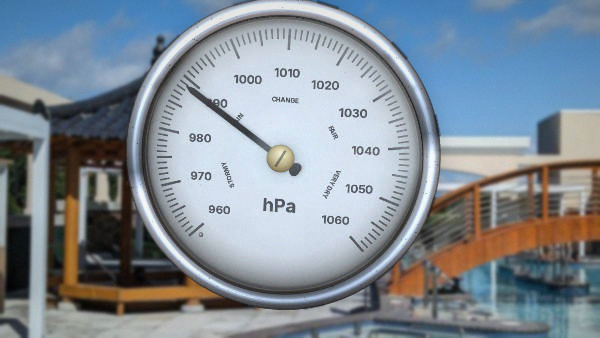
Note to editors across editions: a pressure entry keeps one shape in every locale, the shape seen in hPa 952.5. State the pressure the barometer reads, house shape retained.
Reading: hPa 989
